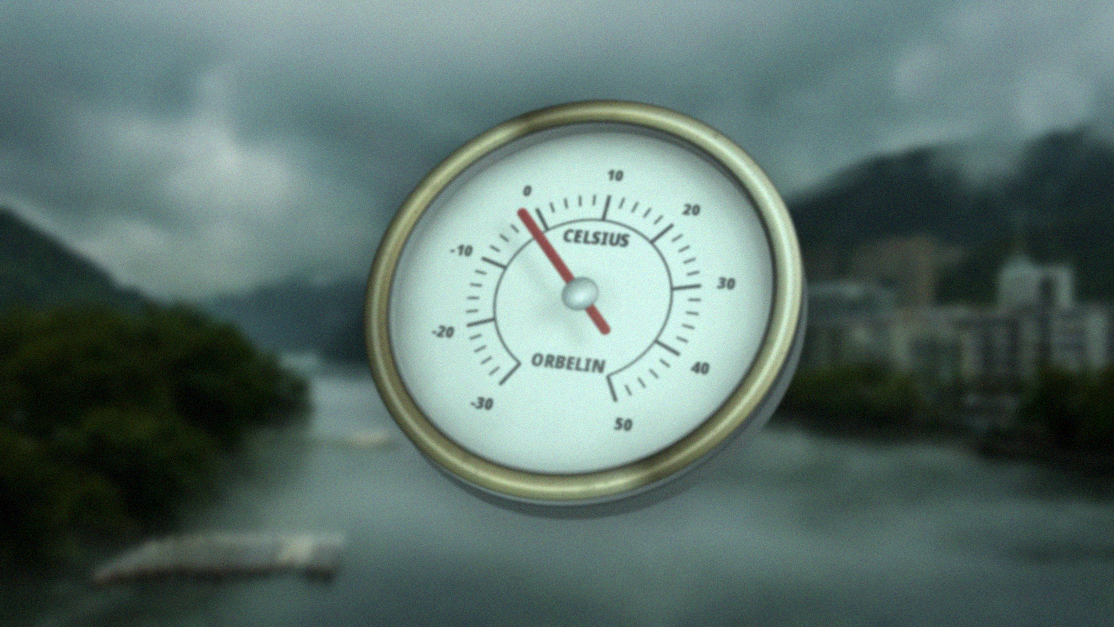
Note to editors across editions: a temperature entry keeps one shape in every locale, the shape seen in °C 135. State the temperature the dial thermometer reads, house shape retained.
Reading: °C -2
